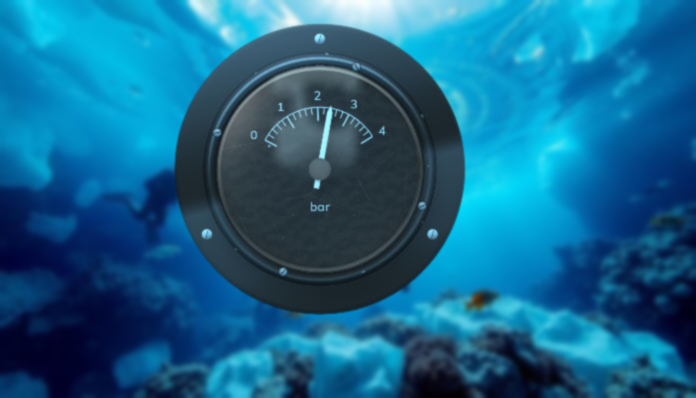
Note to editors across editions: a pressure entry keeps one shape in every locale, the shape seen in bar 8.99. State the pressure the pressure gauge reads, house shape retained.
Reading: bar 2.4
